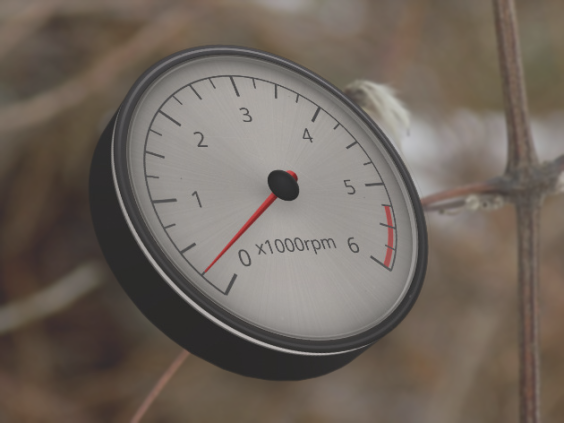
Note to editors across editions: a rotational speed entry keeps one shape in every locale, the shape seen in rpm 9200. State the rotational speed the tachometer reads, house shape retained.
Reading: rpm 250
